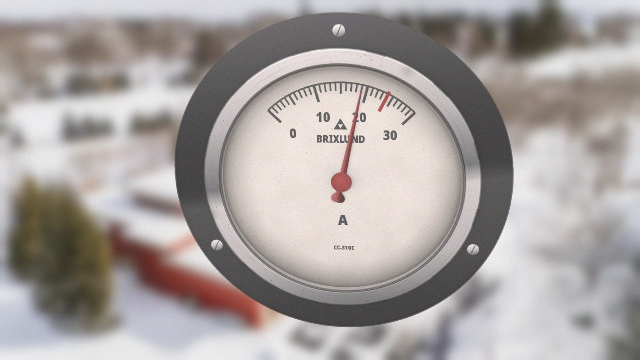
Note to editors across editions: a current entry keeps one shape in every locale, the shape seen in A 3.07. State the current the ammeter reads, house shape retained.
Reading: A 19
